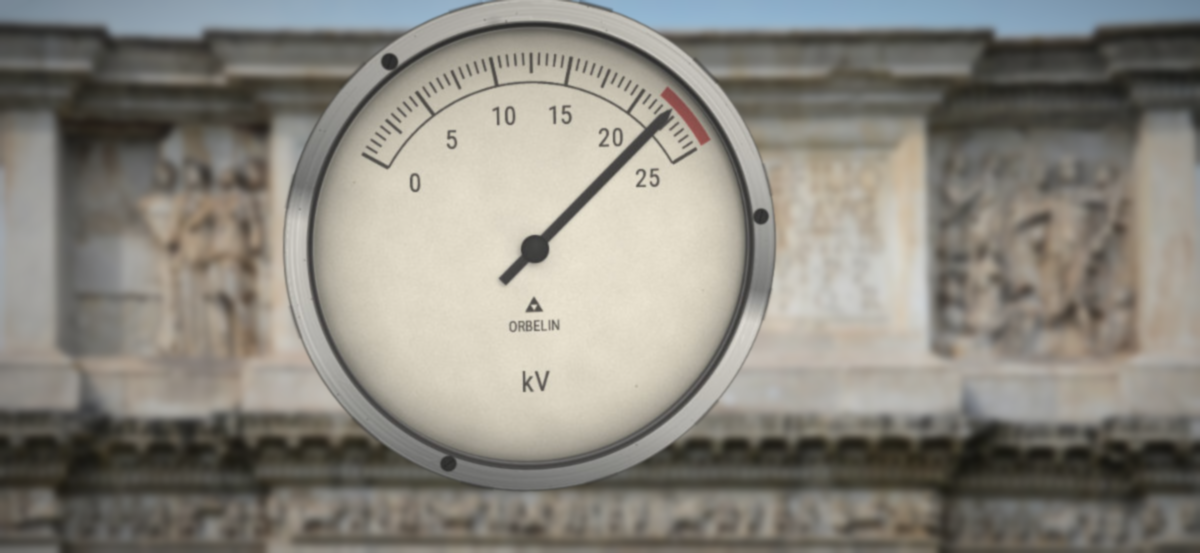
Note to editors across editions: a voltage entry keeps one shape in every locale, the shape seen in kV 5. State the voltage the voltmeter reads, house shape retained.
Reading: kV 22
